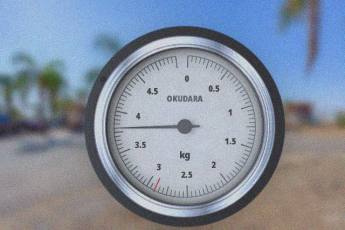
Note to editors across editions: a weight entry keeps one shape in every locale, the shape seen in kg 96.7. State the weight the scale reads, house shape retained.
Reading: kg 3.8
